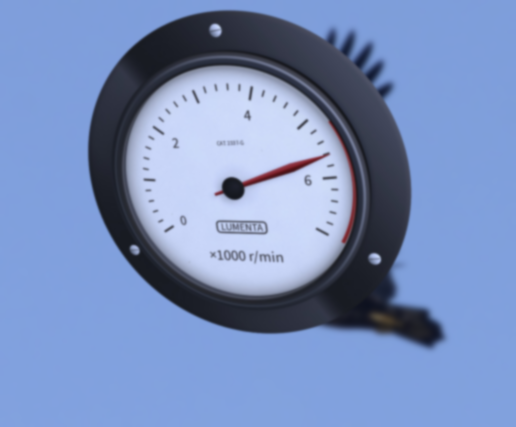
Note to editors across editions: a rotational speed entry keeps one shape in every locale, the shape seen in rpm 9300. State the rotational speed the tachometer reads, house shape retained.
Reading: rpm 5600
